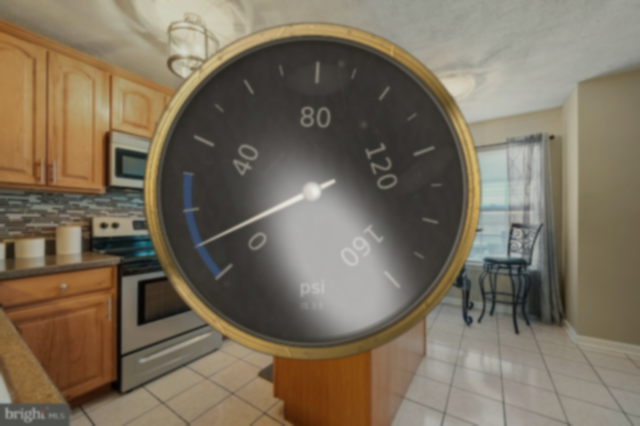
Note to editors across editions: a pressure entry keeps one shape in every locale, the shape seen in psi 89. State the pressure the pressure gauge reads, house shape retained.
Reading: psi 10
